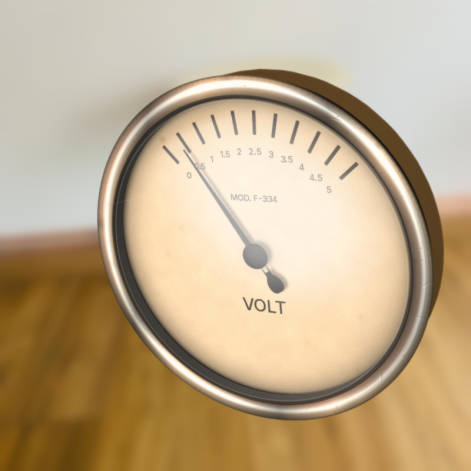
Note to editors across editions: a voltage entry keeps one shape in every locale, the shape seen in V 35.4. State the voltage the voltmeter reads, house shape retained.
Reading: V 0.5
